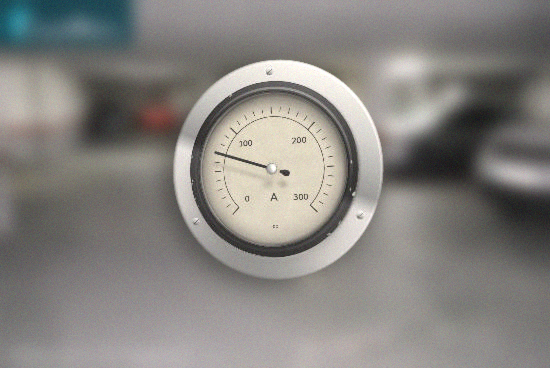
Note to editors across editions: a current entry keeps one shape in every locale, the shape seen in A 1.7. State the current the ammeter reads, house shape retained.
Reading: A 70
